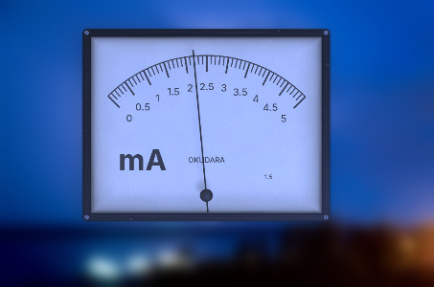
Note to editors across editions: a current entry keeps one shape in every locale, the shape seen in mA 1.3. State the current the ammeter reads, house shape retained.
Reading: mA 2.2
